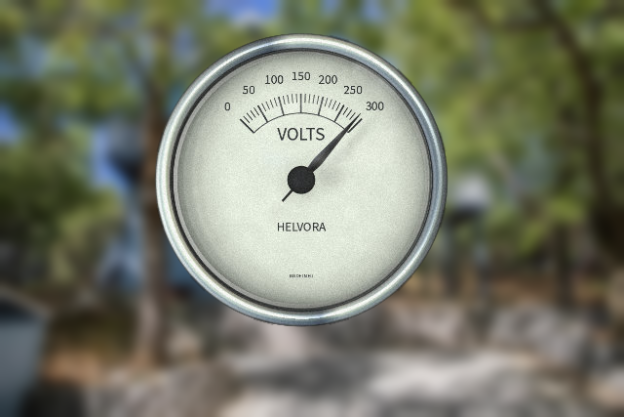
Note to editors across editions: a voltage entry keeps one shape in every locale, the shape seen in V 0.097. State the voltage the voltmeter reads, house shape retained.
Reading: V 290
